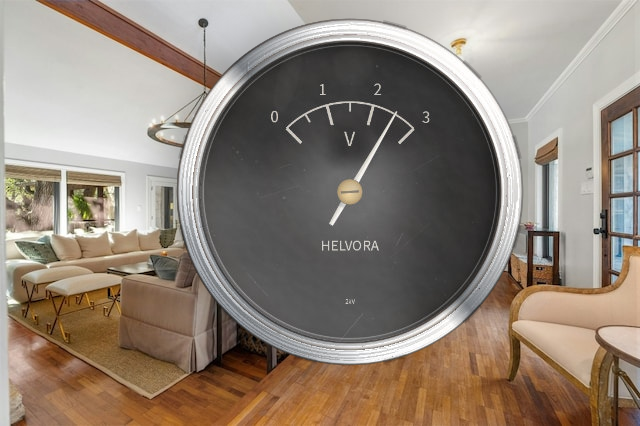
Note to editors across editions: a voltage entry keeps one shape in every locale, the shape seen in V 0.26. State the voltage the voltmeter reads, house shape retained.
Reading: V 2.5
